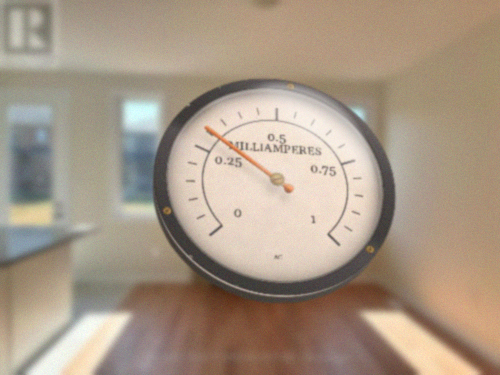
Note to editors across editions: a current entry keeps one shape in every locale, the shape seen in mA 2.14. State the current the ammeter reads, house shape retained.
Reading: mA 0.3
